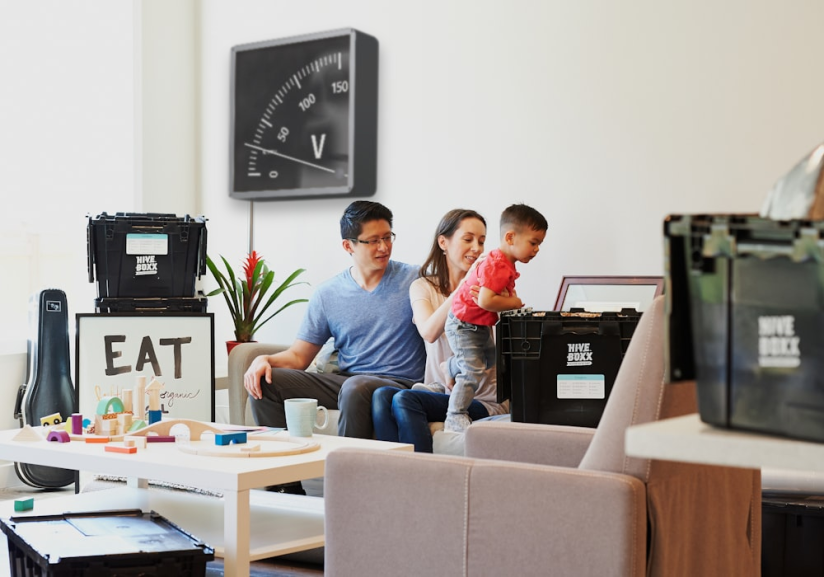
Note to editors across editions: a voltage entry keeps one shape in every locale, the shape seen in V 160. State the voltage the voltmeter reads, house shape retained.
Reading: V 25
